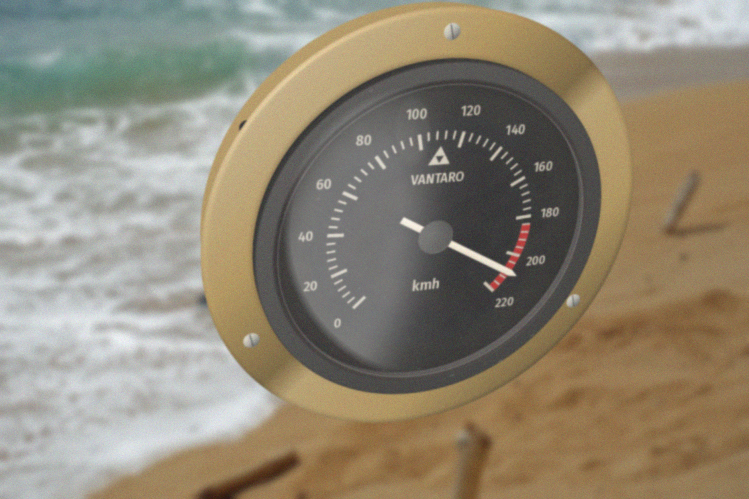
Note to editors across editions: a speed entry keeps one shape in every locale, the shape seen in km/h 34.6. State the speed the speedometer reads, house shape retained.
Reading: km/h 208
